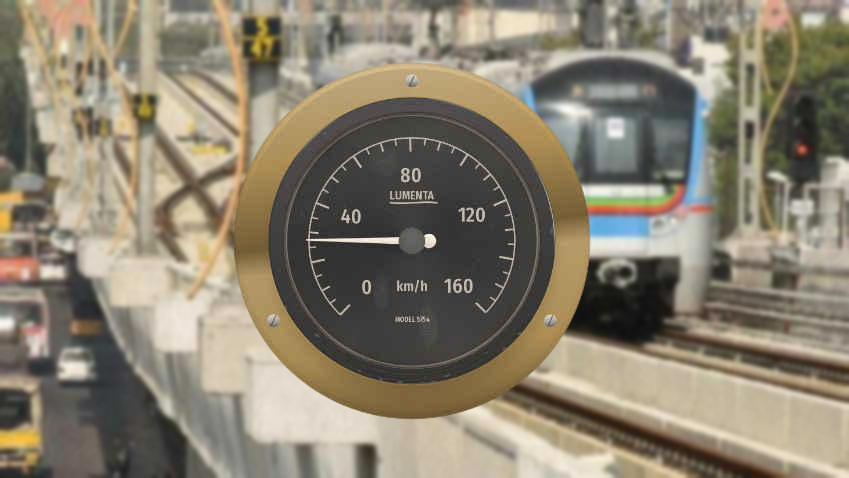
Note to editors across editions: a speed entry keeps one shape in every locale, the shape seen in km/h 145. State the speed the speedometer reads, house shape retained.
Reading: km/h 27.5
